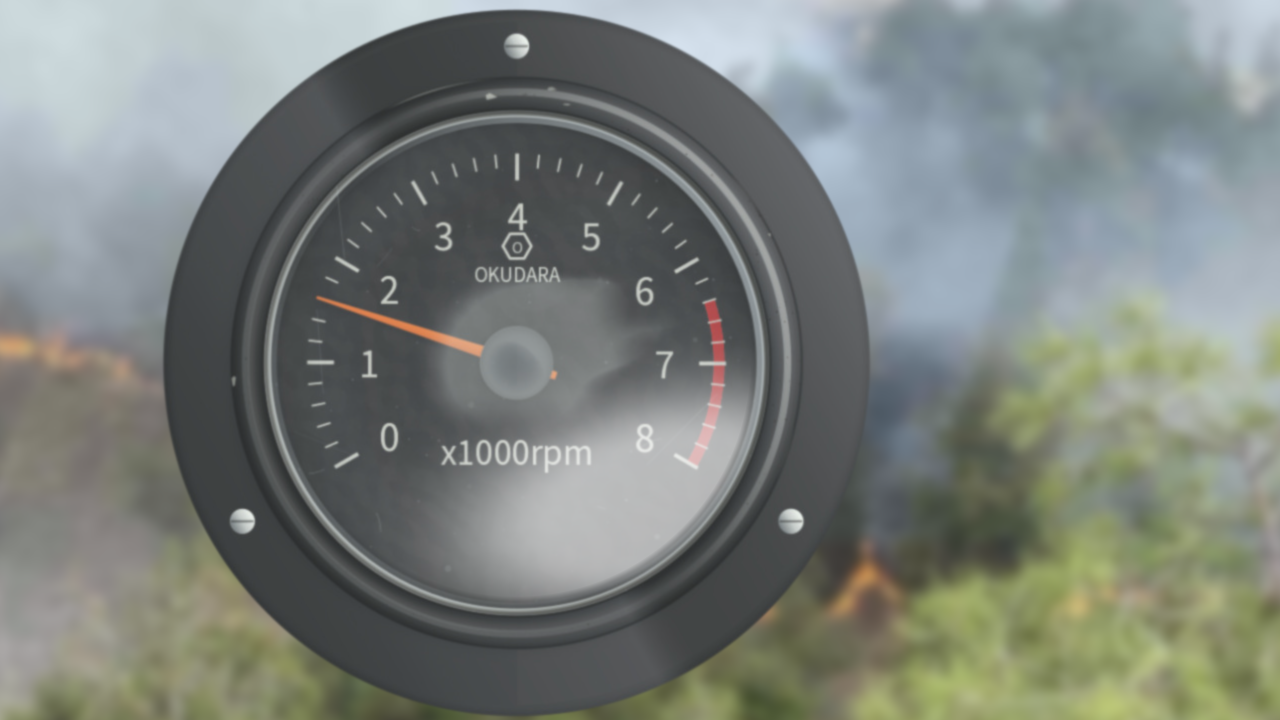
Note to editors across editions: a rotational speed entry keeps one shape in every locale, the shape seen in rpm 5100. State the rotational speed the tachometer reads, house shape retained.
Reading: rpm 1600
